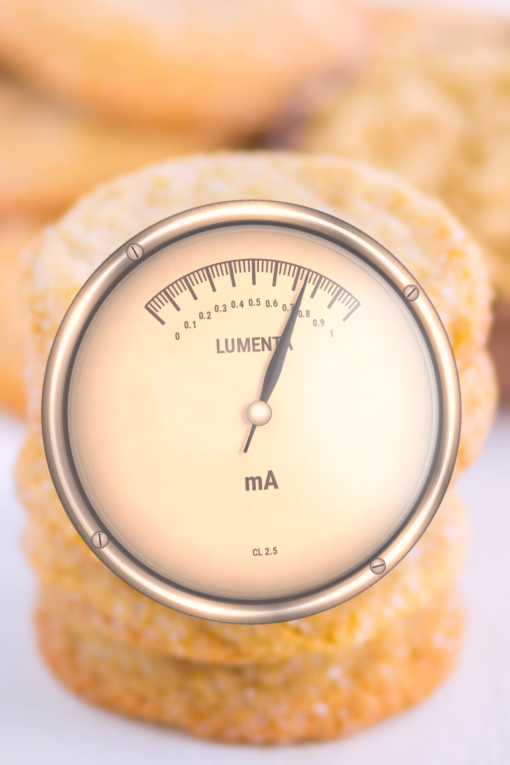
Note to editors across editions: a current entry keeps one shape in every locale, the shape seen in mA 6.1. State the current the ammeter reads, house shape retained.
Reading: mA 0.74
